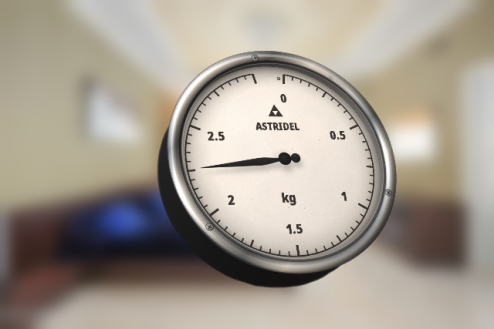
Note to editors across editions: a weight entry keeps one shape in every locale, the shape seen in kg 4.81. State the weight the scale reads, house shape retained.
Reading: kg 2.25
